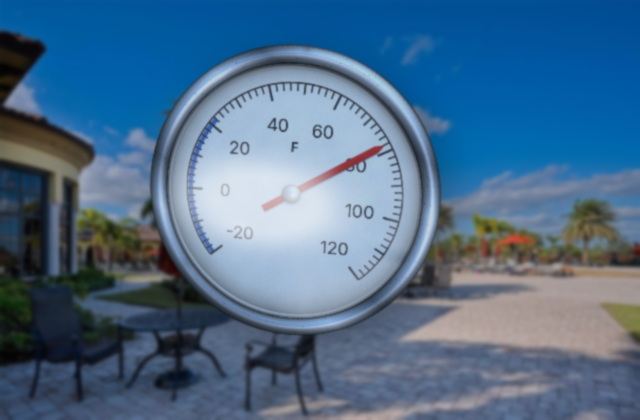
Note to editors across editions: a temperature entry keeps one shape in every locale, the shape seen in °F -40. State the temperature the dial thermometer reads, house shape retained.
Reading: °F 78
